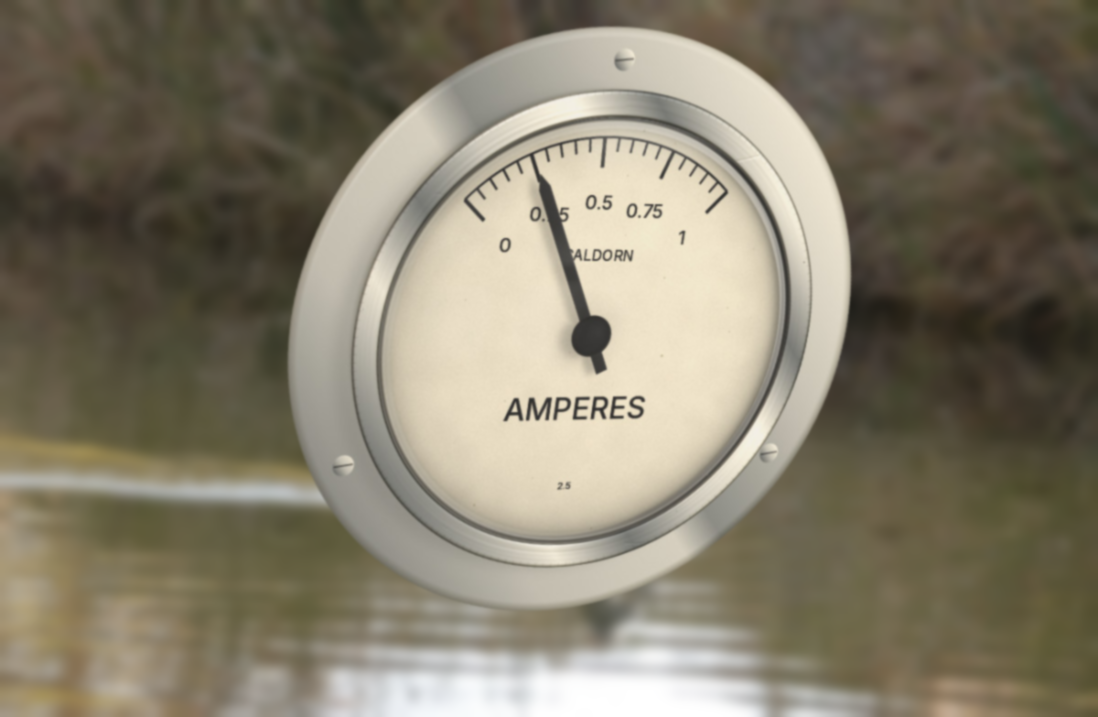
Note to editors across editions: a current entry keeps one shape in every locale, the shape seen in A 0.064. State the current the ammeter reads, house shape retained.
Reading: A 0.25
